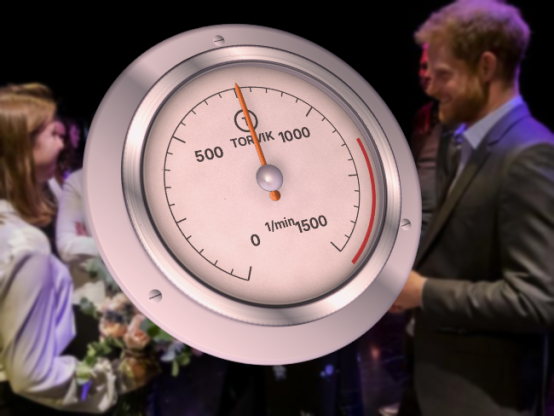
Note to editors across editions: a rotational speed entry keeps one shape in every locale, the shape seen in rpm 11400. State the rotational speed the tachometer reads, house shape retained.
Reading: rpm 750
